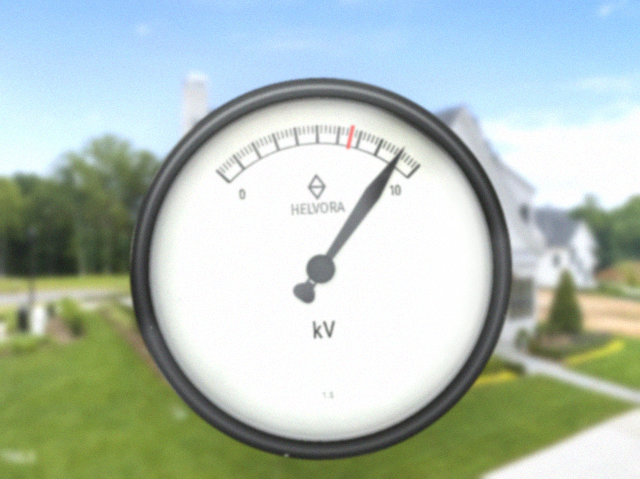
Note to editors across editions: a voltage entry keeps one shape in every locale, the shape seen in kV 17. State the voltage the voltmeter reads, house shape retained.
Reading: kV 9
